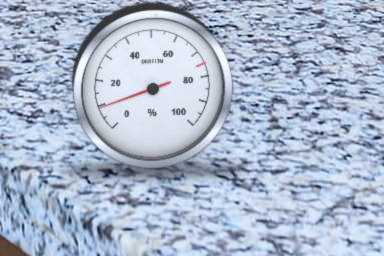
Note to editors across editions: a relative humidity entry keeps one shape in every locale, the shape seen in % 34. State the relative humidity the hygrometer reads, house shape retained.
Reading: % 10
